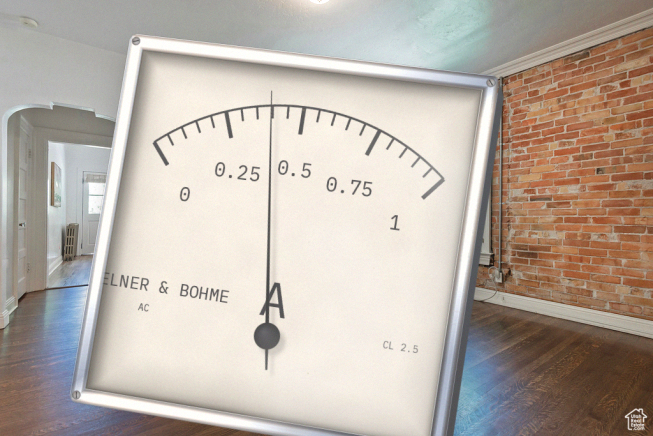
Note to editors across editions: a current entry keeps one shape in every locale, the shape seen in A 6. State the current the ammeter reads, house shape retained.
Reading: A 0.4
